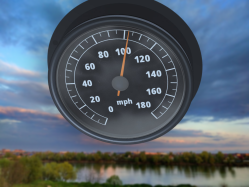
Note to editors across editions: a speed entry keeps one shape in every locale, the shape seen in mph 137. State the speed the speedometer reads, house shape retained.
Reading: mph 102.5
